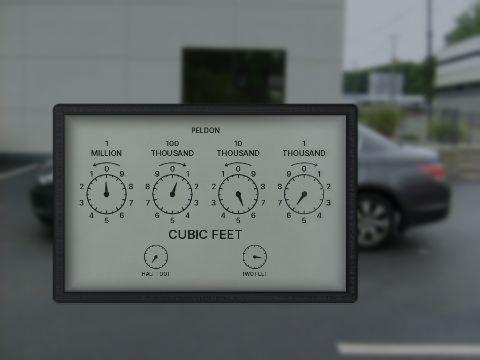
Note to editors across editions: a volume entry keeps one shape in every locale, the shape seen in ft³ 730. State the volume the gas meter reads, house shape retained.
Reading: ft³ 5600
